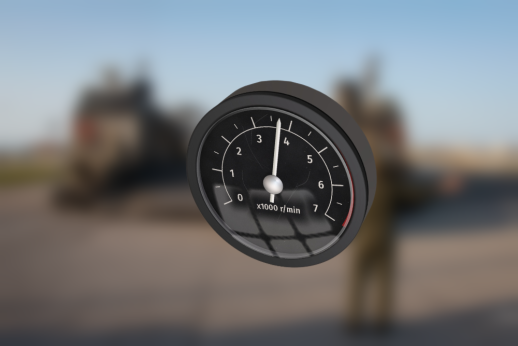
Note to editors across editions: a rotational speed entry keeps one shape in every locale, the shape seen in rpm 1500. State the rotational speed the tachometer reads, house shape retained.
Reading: rpm 3750
